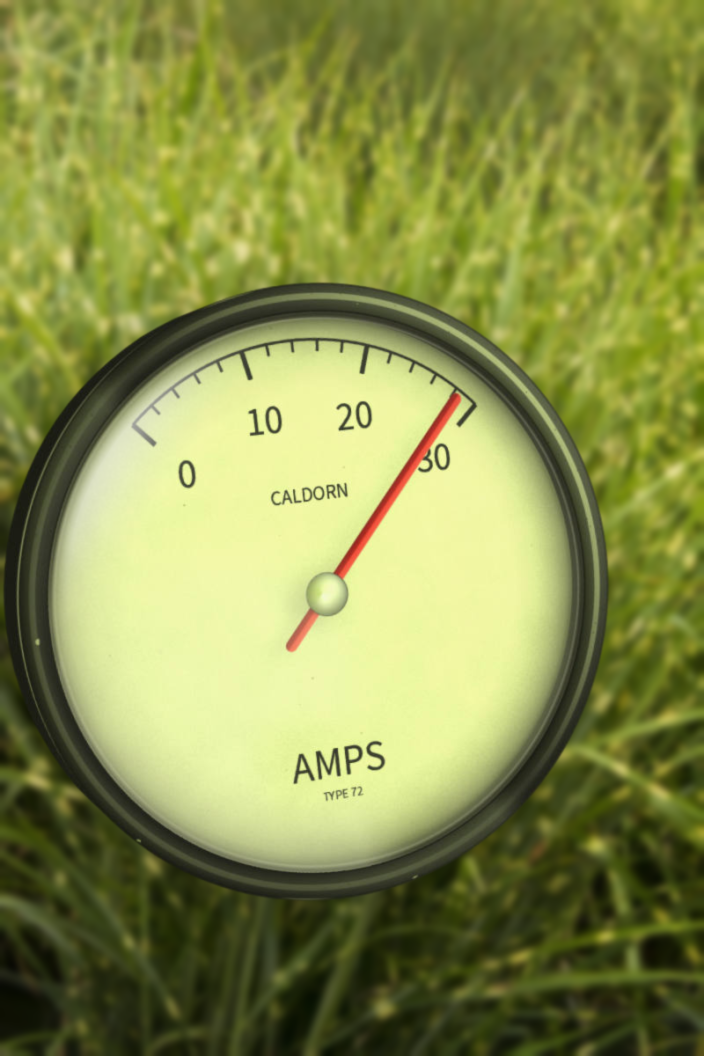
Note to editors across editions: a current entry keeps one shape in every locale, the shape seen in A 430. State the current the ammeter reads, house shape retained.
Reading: A 28
